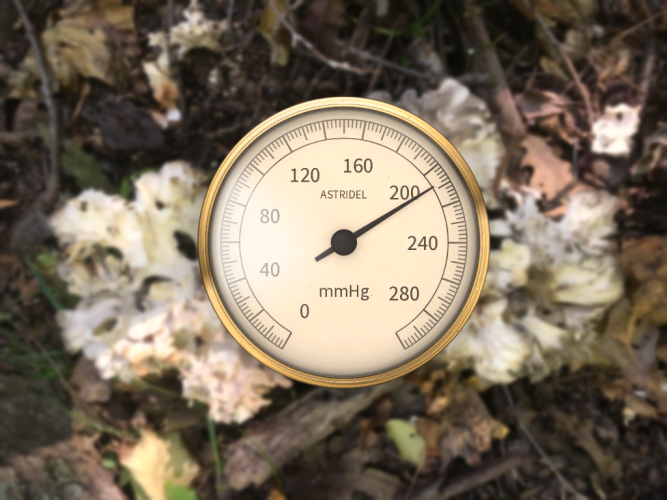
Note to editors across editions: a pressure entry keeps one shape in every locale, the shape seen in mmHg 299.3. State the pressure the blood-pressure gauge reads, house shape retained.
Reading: mmHg 208
